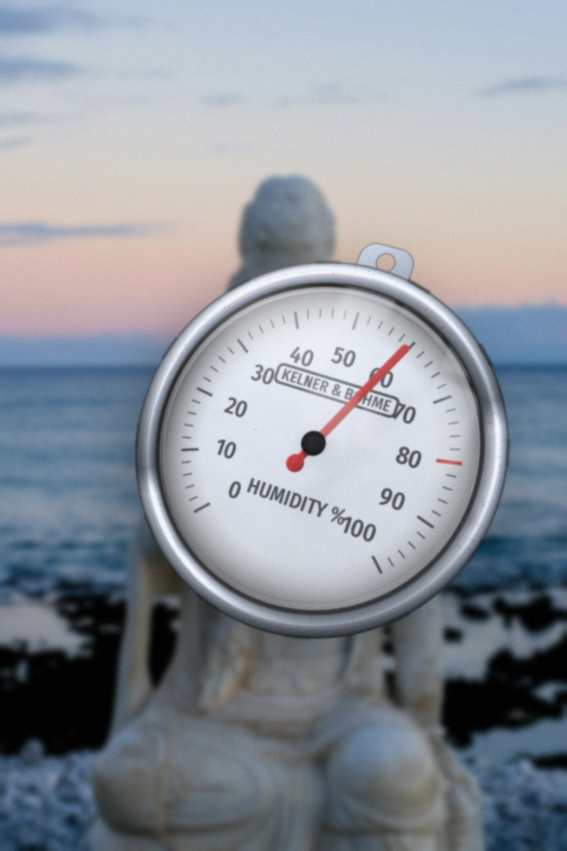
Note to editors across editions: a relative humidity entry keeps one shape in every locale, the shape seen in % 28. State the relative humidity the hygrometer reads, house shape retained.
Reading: % 60
